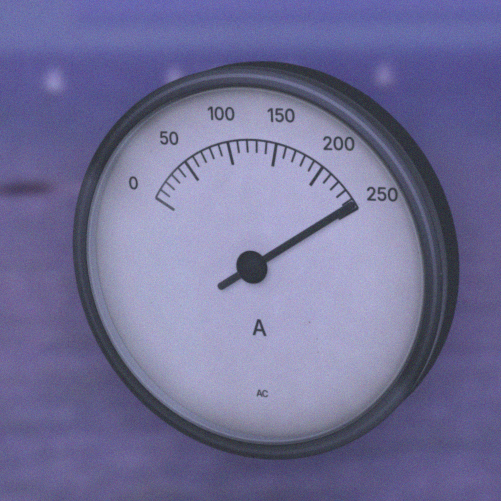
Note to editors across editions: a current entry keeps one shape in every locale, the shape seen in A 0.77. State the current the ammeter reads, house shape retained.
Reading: A 245
